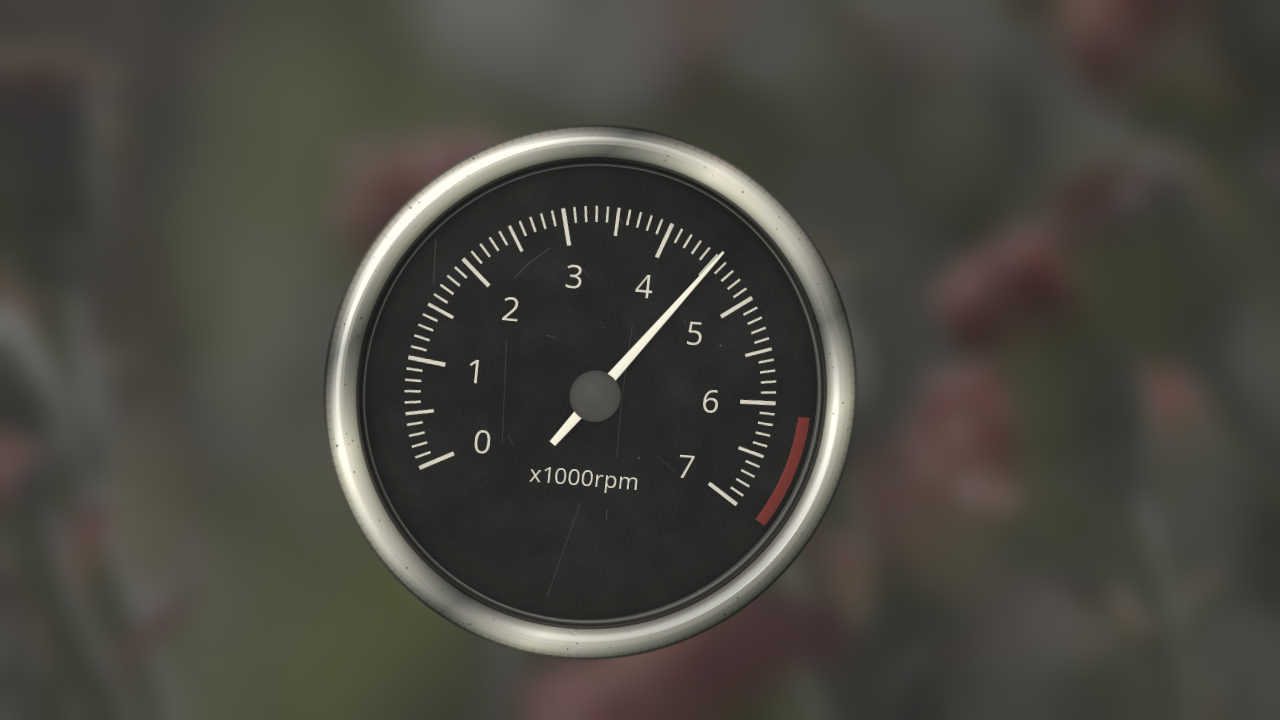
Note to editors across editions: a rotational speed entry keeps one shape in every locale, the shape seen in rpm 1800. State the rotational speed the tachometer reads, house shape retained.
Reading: rpm 4500
